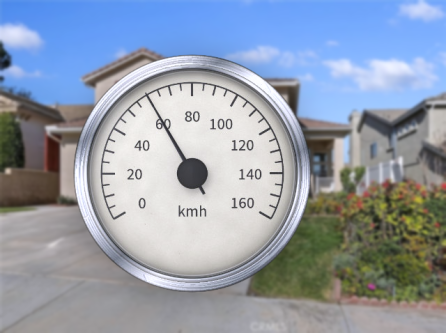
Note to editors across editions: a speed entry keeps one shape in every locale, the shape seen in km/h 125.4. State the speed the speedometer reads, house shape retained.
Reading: km/h 60
